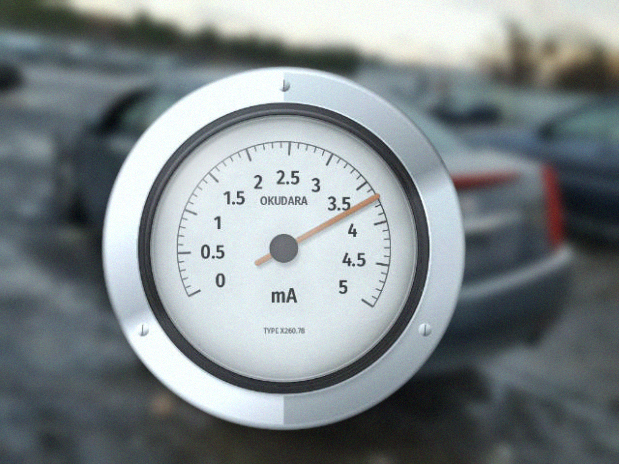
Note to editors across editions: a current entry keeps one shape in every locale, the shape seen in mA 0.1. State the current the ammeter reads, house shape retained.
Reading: mA 3.7
